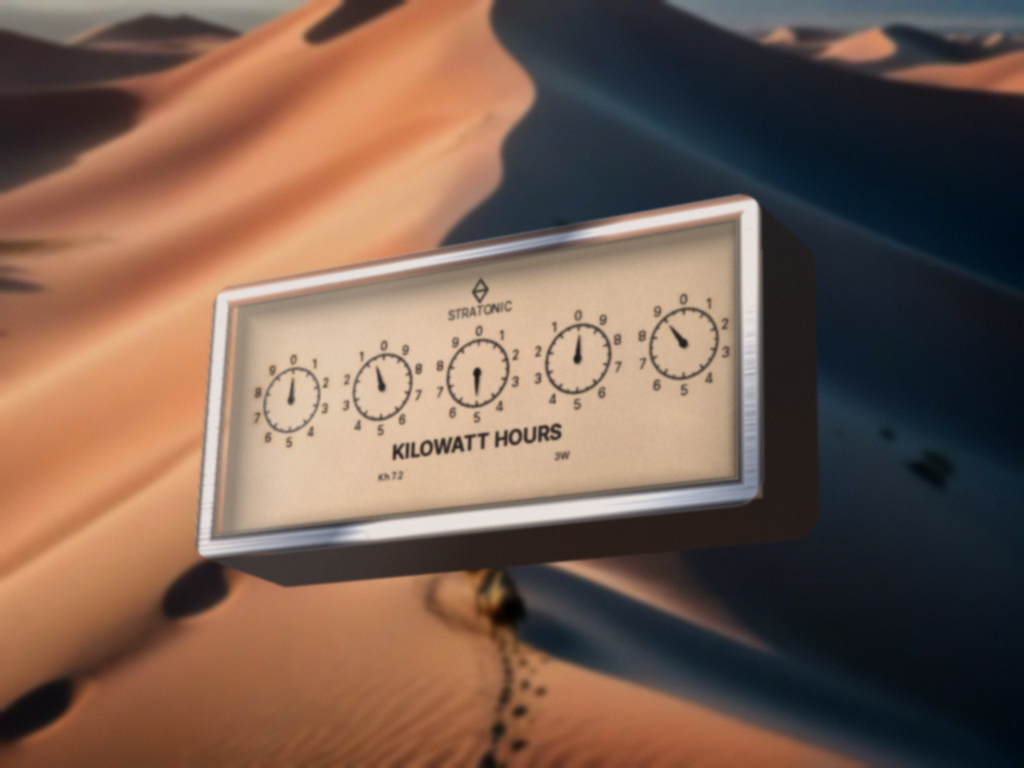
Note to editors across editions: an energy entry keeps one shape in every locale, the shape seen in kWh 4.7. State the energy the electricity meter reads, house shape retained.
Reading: kWh 499
